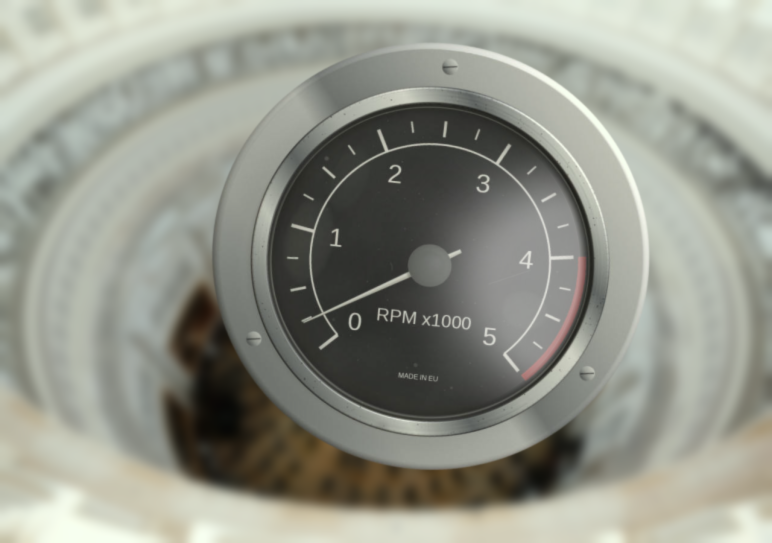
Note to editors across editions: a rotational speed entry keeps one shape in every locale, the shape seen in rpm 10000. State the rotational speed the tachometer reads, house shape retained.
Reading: rpm 250
